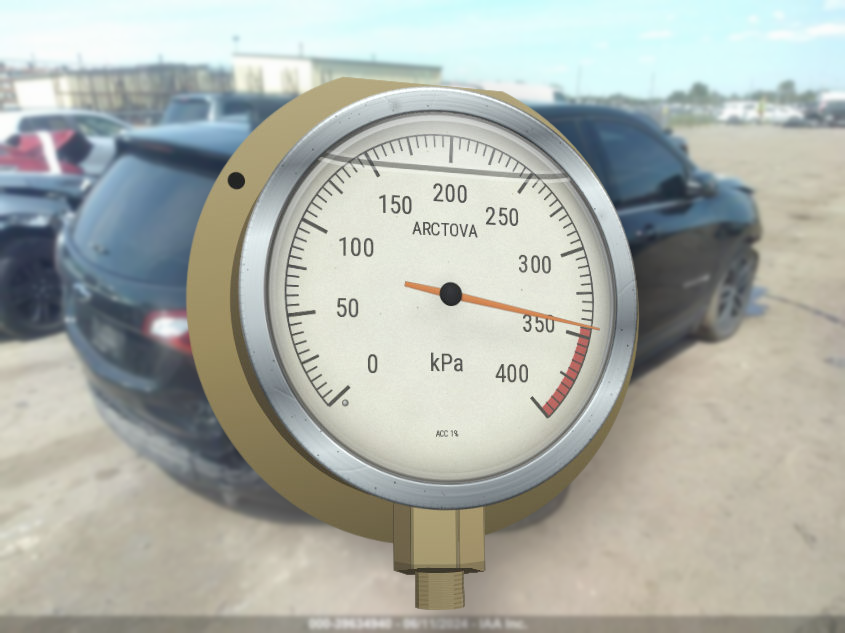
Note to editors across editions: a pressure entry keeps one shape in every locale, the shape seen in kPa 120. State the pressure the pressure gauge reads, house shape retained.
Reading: kPa 345
